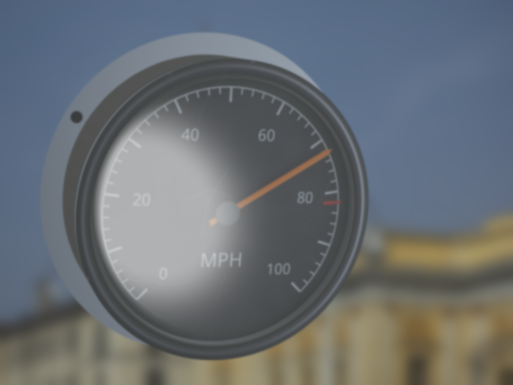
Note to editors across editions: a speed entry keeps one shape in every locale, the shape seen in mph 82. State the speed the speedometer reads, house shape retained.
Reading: mph 72
